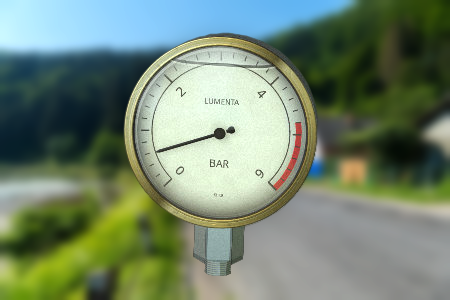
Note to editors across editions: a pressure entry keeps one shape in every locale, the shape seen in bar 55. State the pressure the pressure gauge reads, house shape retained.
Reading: bar 0.6
